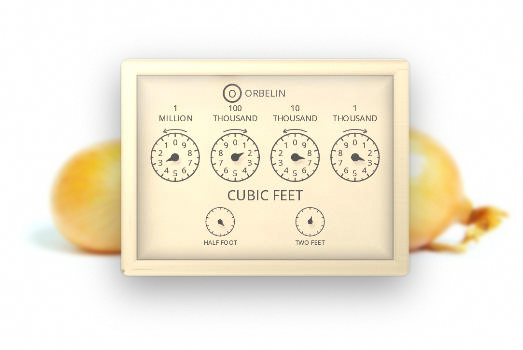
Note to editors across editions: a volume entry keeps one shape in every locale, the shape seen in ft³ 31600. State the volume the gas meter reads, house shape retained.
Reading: ft³ 317300
